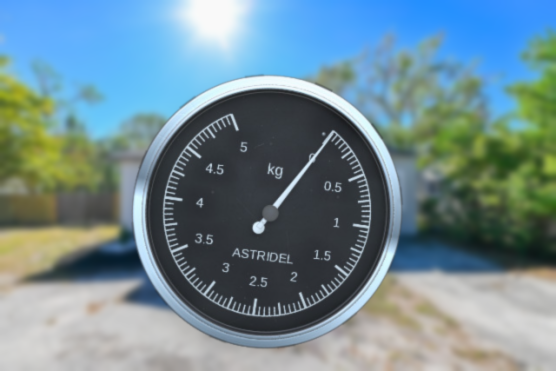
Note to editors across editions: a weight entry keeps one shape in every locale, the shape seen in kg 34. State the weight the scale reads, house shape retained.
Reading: kg 0
